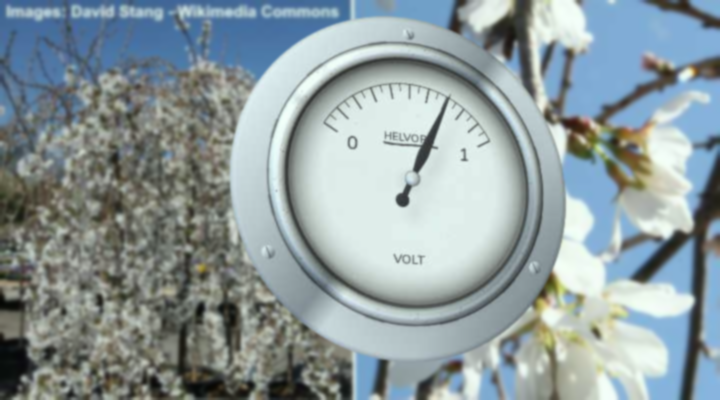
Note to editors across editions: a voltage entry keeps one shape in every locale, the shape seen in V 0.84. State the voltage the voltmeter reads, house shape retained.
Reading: V 0.7
